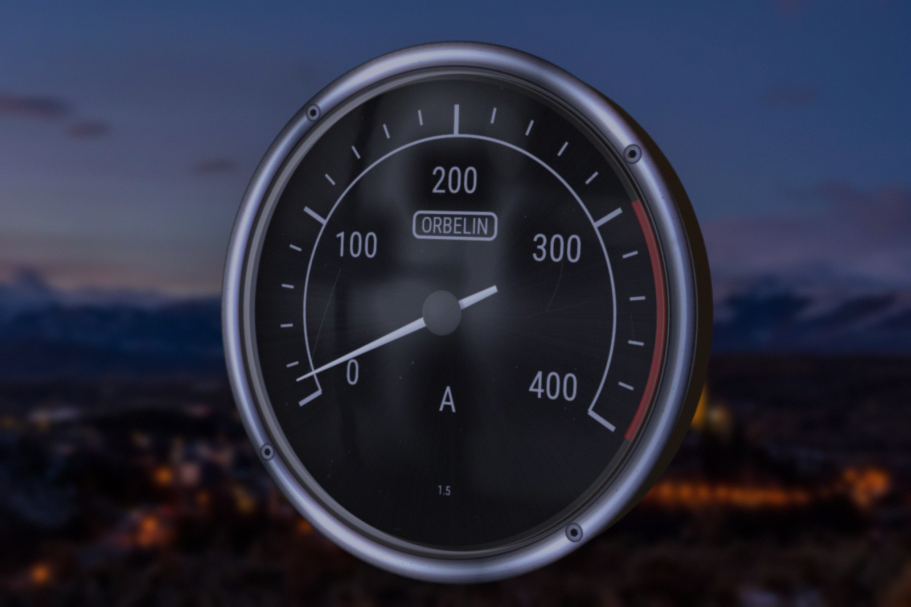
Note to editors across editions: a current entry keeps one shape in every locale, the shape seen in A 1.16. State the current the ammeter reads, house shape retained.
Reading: A 10
